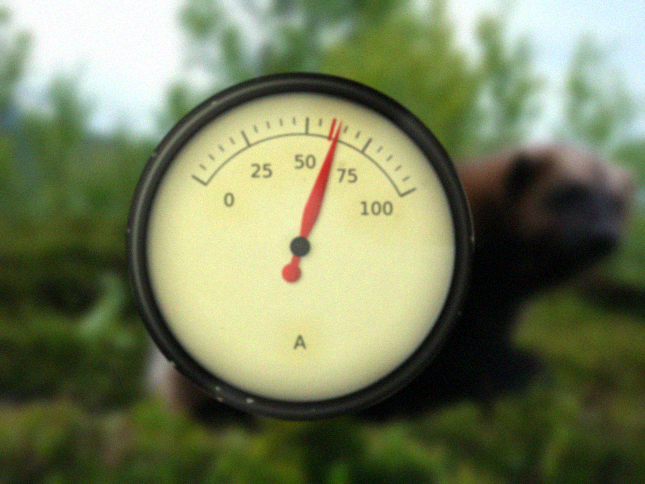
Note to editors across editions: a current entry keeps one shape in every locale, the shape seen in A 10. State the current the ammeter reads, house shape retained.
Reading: A 62.5
